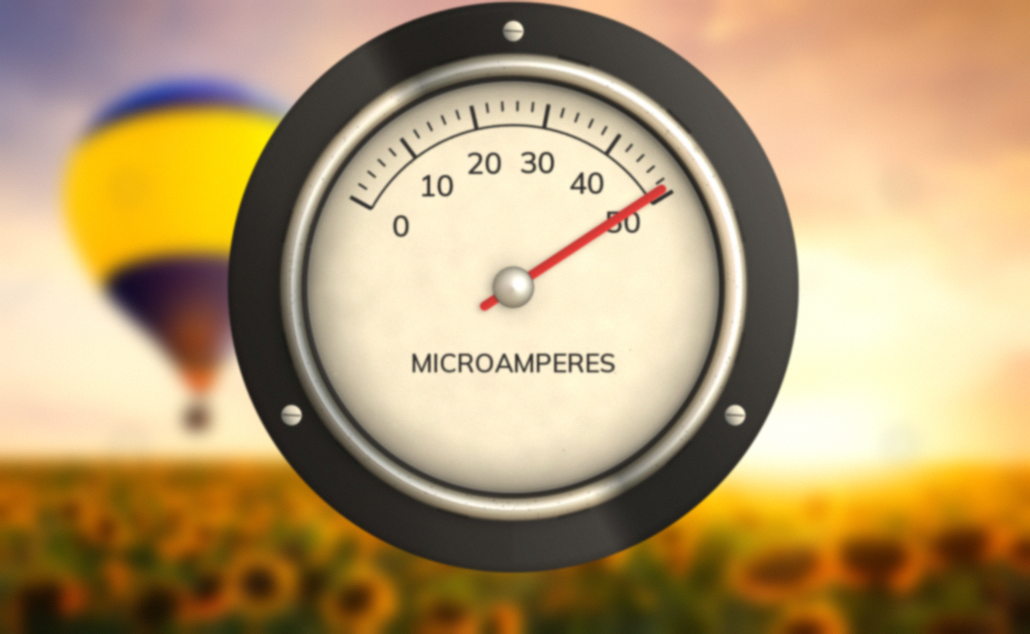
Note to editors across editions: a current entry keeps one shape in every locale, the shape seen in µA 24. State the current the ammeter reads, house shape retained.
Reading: µA 49
